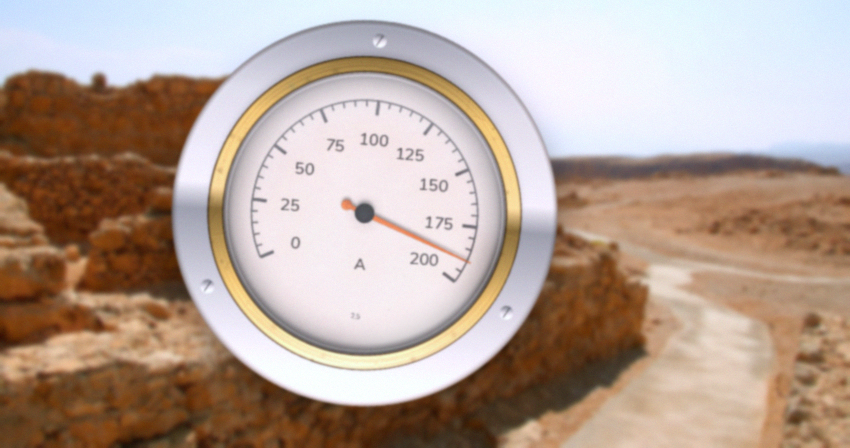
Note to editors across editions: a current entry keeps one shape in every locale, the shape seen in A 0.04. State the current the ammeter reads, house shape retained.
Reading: A 190
